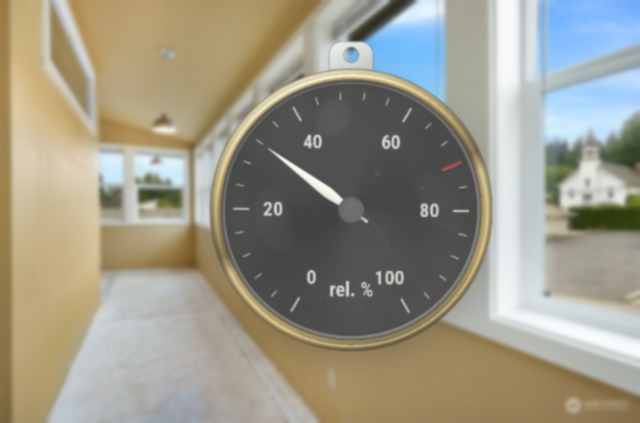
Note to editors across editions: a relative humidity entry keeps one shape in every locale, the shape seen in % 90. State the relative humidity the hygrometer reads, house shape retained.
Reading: % 32
